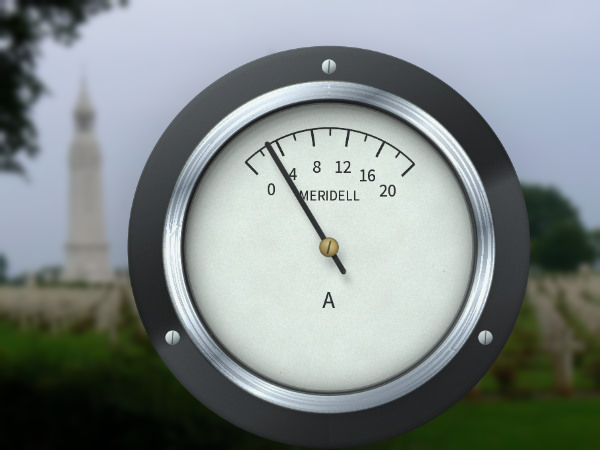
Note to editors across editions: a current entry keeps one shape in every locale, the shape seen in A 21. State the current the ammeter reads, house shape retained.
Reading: A 3
